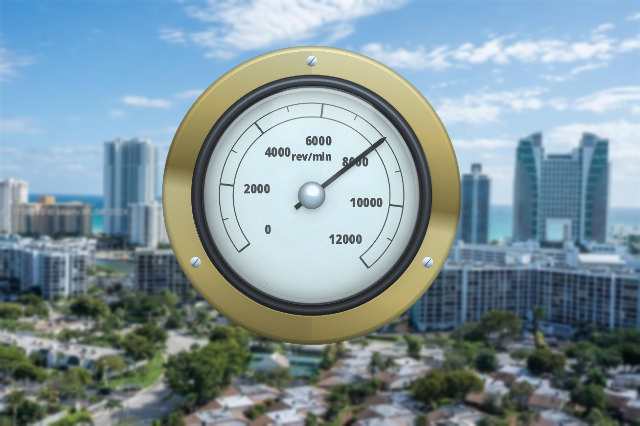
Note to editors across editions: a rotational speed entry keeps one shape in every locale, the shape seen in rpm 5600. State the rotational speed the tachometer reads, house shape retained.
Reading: rpm 8000
